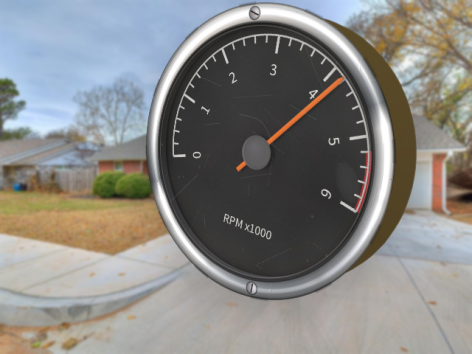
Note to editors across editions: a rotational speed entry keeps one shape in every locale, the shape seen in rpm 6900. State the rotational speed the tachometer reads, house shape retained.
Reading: rpm 4200
